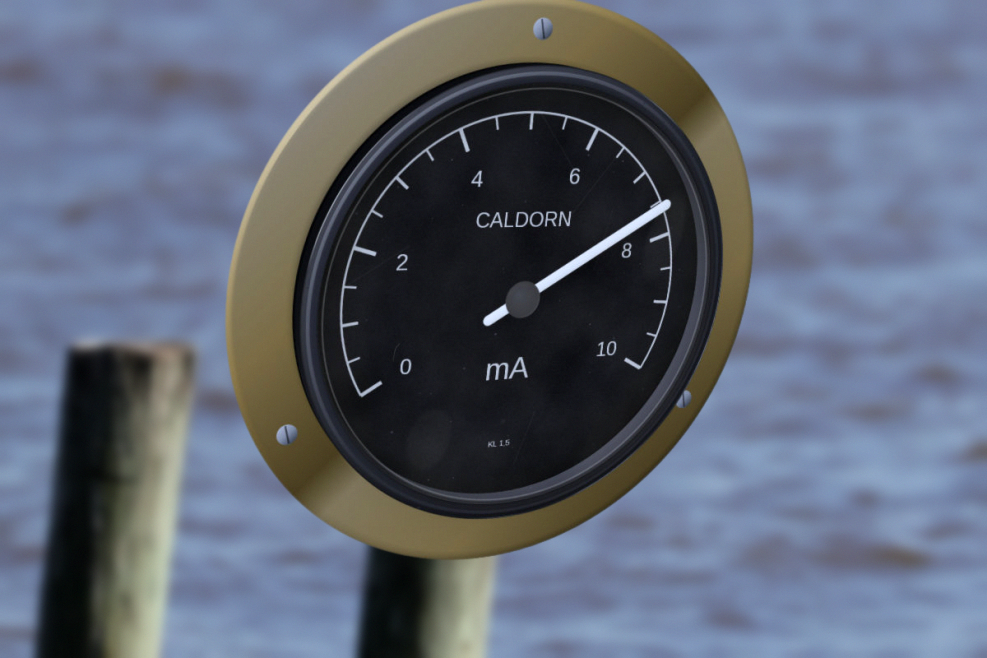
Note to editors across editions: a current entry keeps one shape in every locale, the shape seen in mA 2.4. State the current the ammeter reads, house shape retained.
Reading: mA 7.5
